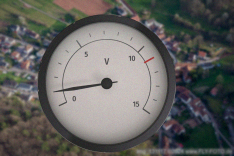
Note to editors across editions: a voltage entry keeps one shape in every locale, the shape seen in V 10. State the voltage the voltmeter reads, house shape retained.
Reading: V 1
